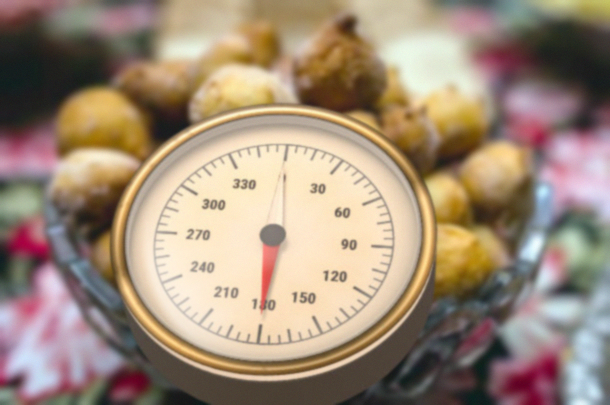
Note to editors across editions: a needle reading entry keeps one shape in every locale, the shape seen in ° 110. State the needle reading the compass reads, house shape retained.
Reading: ° 180
